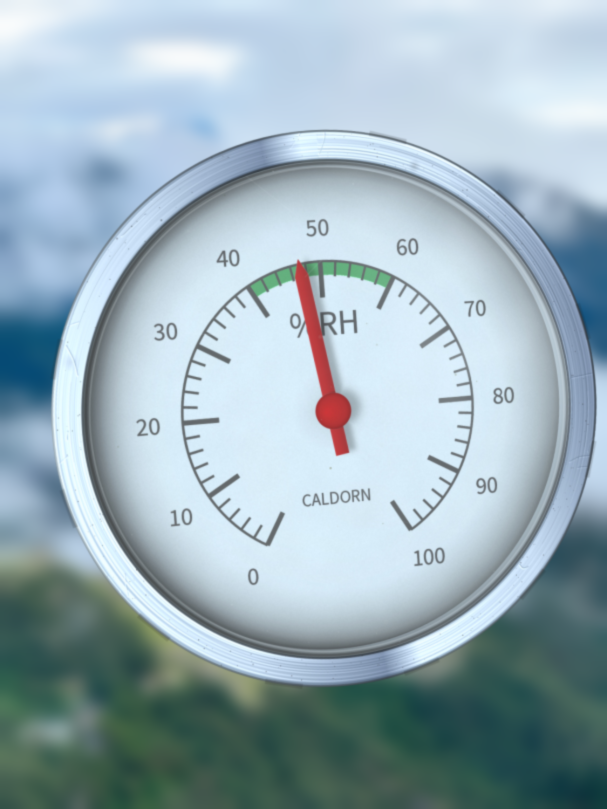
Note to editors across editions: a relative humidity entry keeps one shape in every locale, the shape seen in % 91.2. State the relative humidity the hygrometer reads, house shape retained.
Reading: % 47
